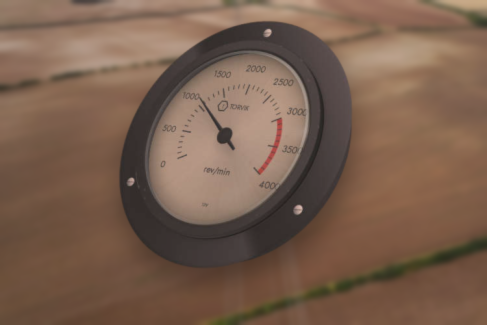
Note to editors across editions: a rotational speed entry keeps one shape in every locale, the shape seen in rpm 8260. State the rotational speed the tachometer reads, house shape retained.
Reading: rpm 1100
